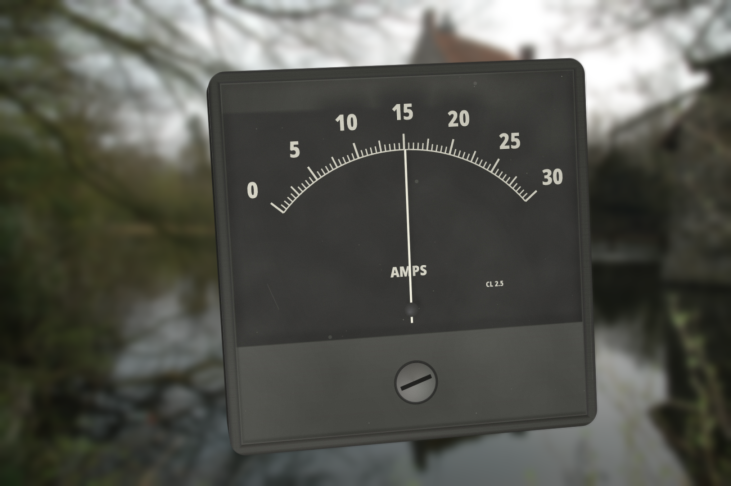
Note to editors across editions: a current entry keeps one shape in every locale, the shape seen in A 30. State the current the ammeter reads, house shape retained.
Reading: A 15
